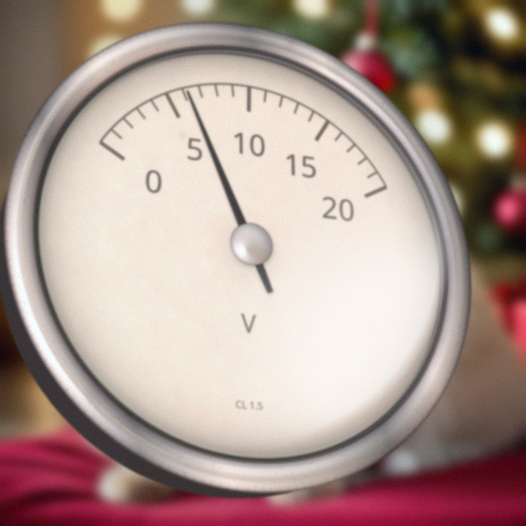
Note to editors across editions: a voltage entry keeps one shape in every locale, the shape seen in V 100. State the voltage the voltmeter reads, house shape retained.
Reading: V 6
